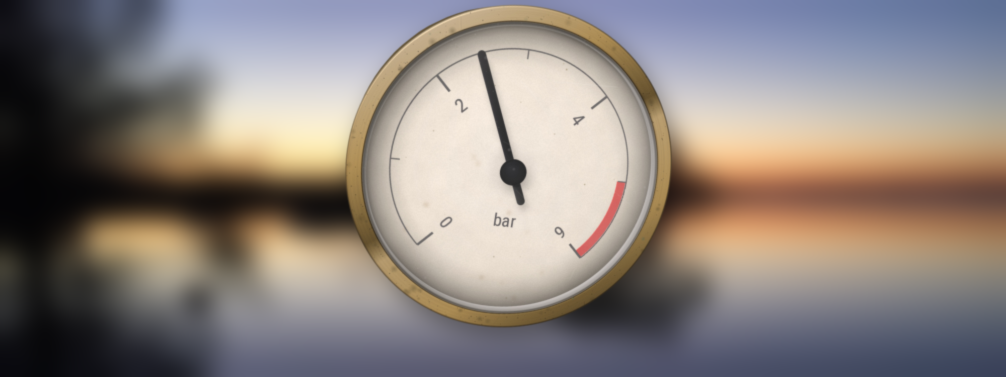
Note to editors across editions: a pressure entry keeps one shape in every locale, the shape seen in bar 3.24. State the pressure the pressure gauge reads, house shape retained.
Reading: bar 2.5
